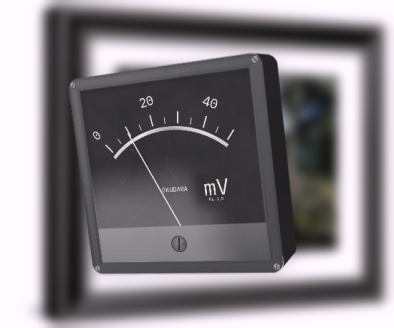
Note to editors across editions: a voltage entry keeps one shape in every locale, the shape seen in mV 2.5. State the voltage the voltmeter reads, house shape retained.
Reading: mV 10
